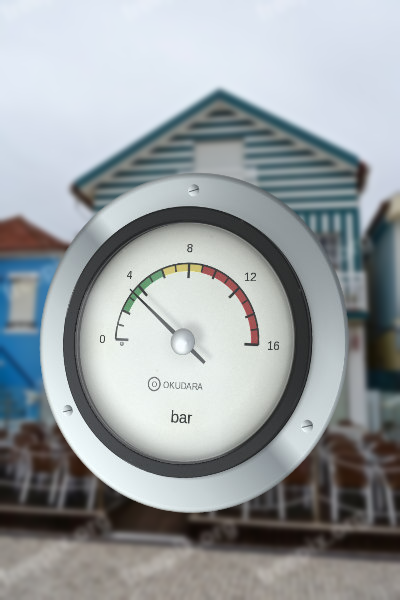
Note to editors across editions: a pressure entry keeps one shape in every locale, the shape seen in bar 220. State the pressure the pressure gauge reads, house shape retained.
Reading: bar 3.5
